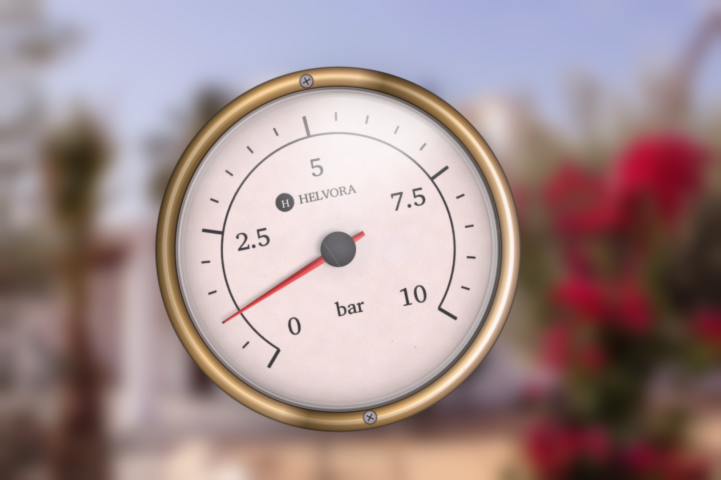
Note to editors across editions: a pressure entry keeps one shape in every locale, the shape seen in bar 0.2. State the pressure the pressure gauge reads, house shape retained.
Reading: bar 1
